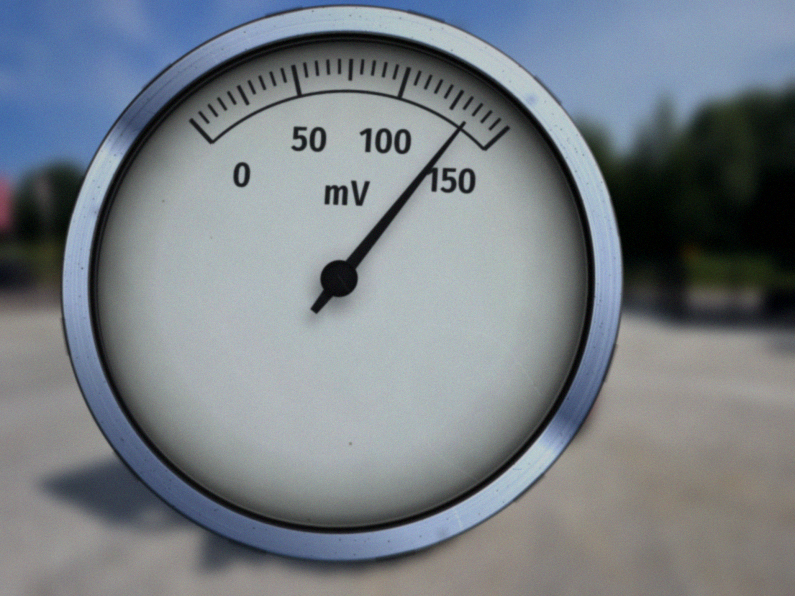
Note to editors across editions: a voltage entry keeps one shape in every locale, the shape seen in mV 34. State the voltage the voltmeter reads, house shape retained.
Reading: mV 135
